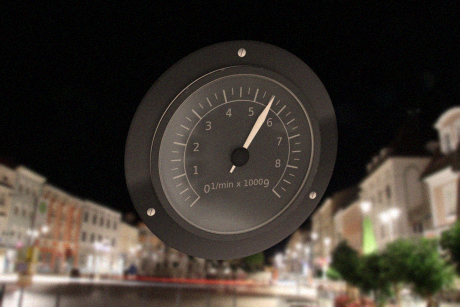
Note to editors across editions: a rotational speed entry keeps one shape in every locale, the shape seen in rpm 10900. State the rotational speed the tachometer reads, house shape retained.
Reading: rpm 5500
